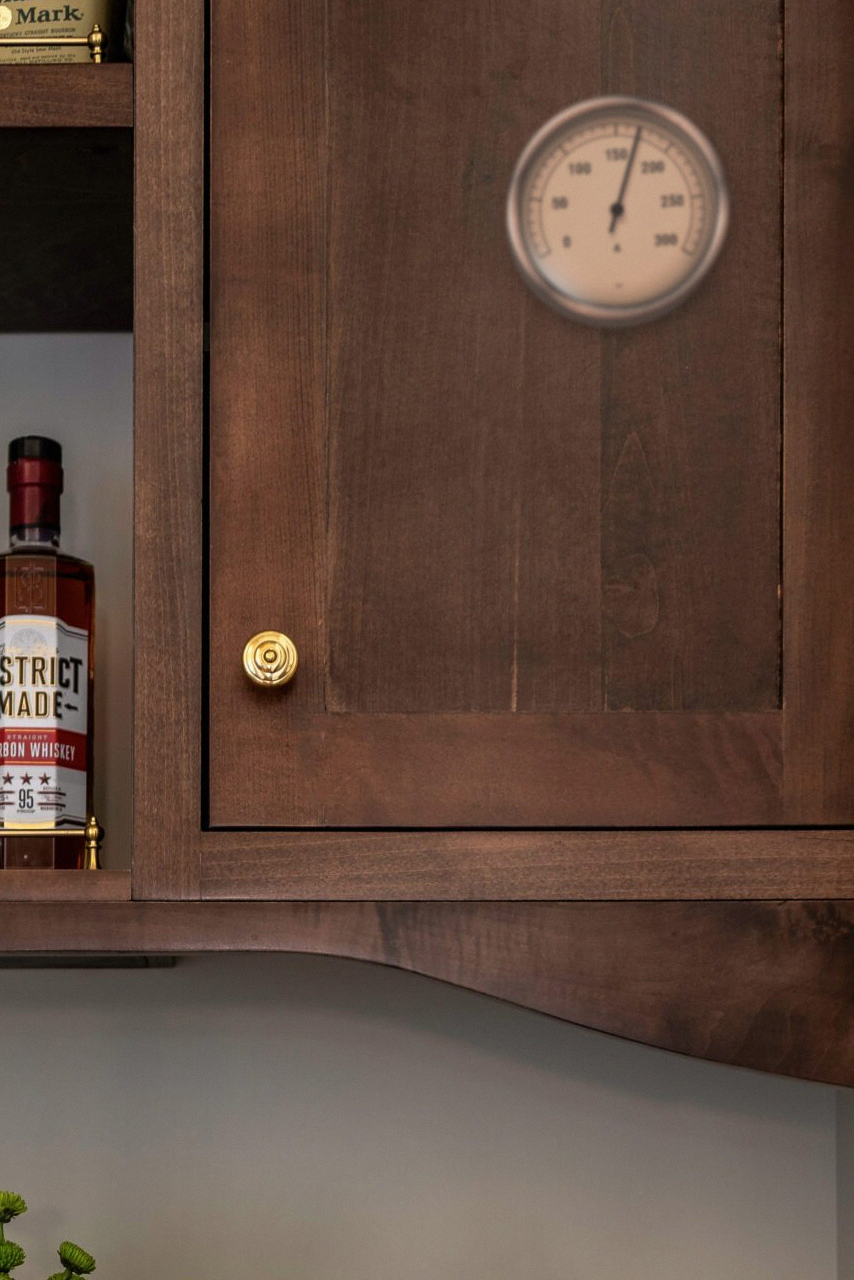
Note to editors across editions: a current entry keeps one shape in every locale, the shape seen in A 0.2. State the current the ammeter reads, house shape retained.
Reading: A 170
